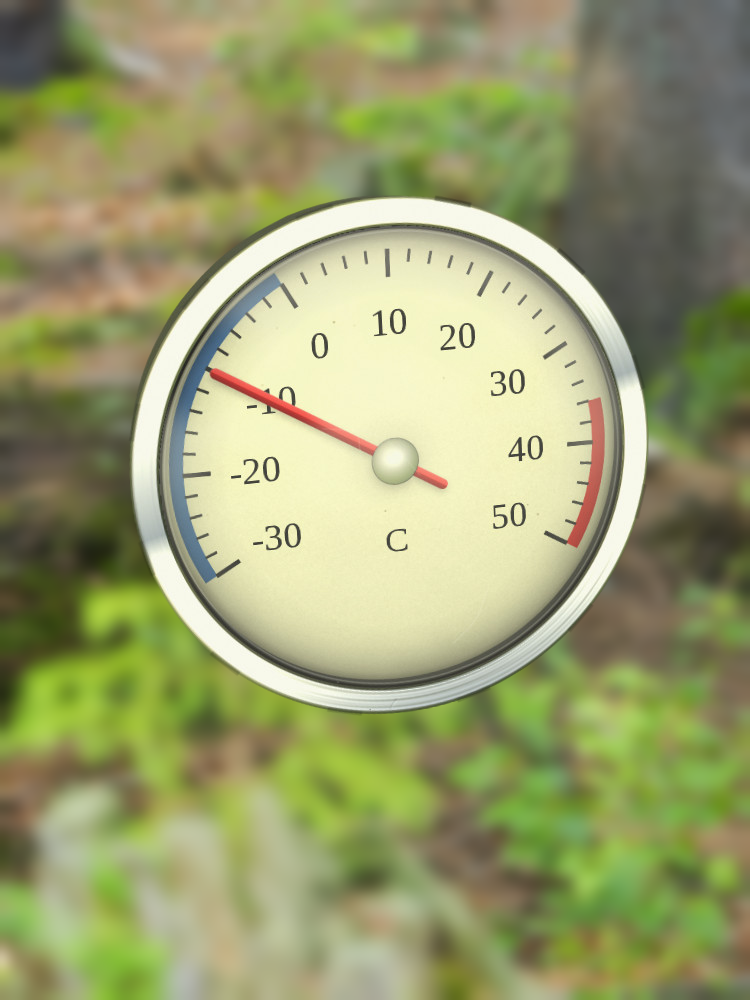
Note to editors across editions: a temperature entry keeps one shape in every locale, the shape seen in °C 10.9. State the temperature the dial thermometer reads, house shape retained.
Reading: °C -10
